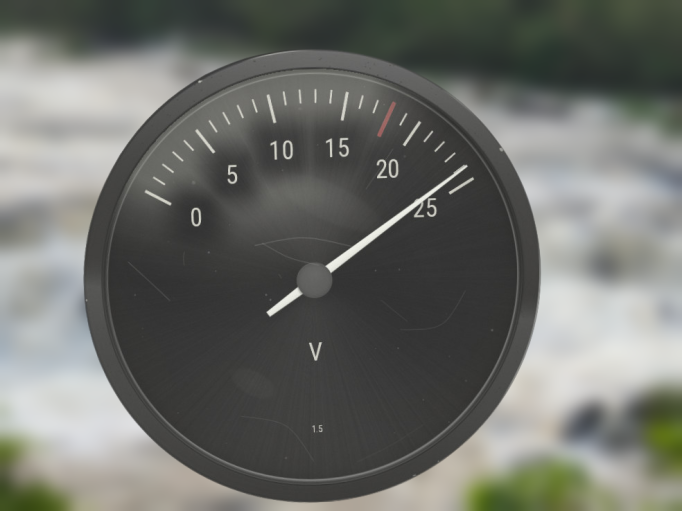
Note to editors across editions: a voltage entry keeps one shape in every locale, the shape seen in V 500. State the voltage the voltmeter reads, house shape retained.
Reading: V 24
